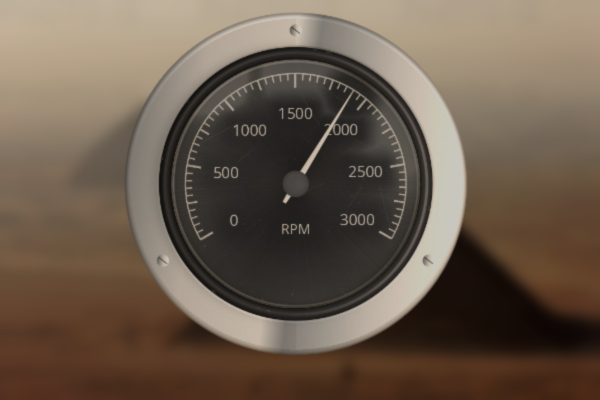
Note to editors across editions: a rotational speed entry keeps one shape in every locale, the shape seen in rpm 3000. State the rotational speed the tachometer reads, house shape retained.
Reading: rpm 1900
